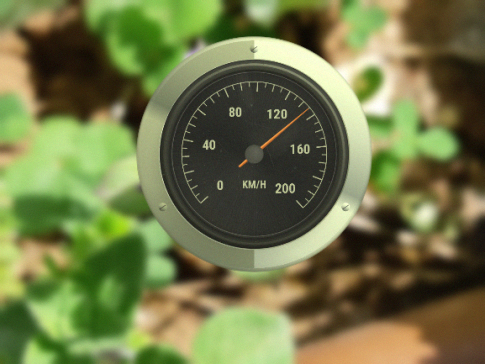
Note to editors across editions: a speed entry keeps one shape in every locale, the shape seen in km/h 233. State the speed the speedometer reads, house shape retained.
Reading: km/h 135
